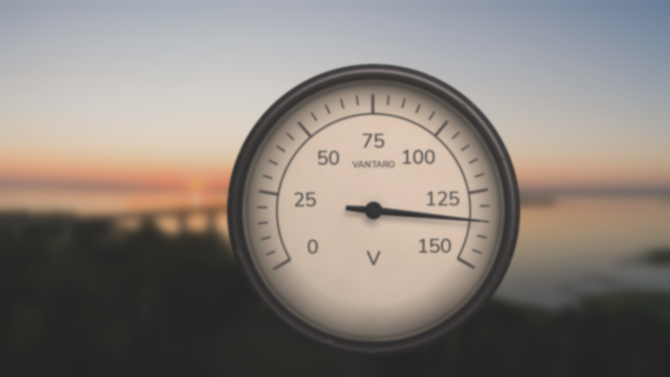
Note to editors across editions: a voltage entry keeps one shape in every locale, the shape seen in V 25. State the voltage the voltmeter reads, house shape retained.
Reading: V 135
